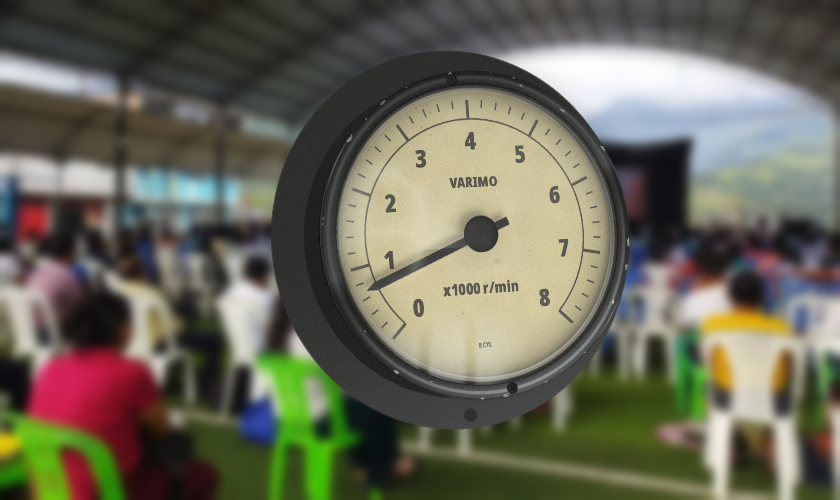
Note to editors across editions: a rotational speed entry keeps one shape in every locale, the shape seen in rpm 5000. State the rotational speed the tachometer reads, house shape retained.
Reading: rpm 700
